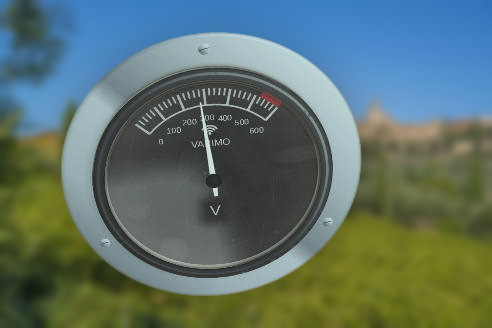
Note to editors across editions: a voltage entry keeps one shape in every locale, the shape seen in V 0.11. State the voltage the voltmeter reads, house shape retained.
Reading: V 280
